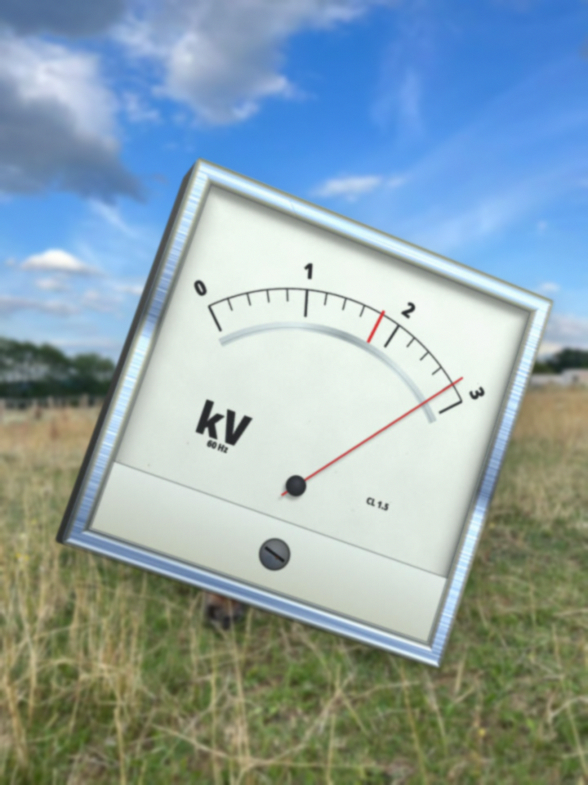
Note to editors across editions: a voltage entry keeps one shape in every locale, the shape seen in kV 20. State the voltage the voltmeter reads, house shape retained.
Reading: kV 2.8
